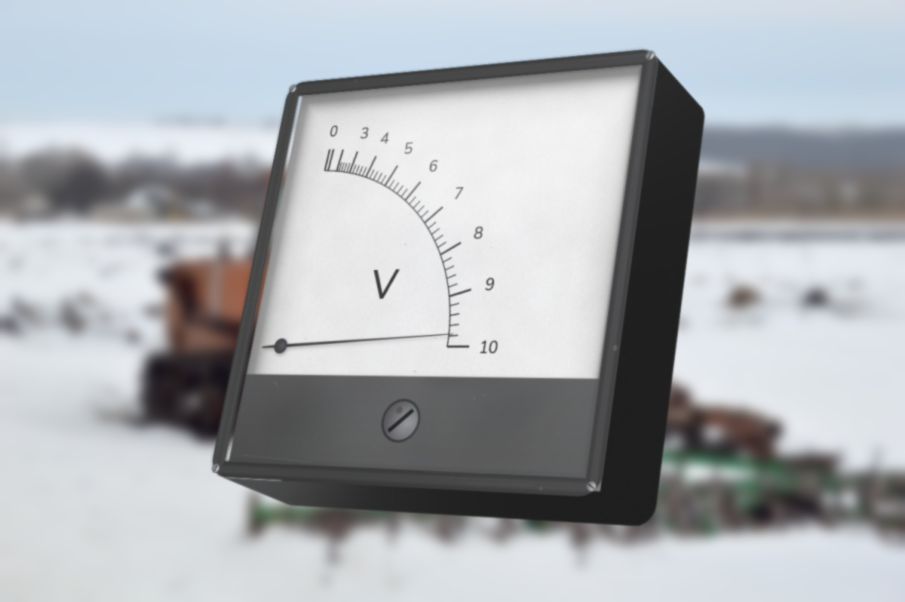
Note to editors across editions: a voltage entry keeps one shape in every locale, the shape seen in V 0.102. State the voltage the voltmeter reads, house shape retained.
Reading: V 9.8
